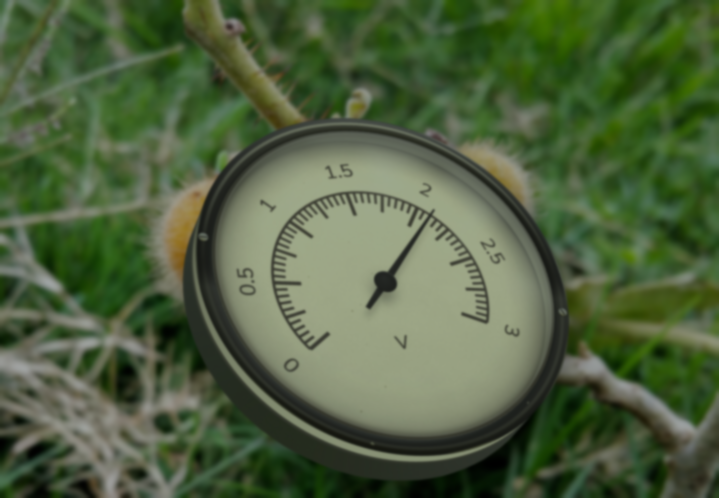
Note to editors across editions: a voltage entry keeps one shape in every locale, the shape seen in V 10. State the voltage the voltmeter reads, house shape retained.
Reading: V 2.1
